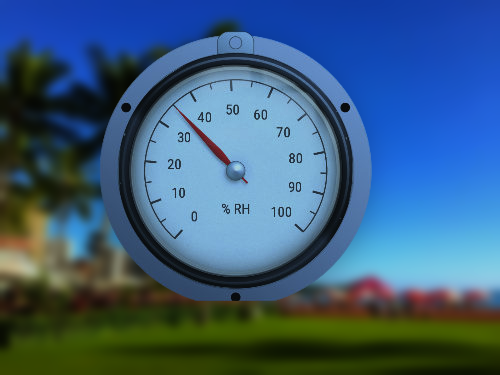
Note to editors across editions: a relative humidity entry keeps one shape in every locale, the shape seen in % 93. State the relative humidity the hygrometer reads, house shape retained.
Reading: % 35
